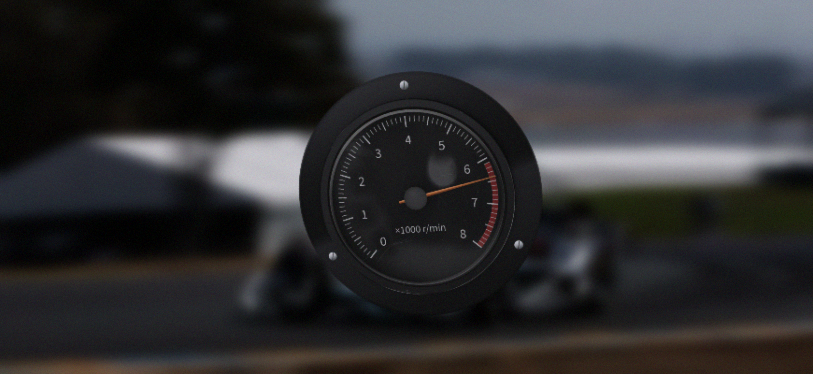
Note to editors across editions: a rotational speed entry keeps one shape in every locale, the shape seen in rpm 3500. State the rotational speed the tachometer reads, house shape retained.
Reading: rpm 6400
